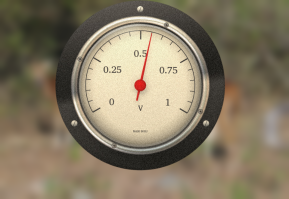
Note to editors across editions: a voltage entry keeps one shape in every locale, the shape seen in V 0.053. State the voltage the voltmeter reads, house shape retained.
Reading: V 0.55
